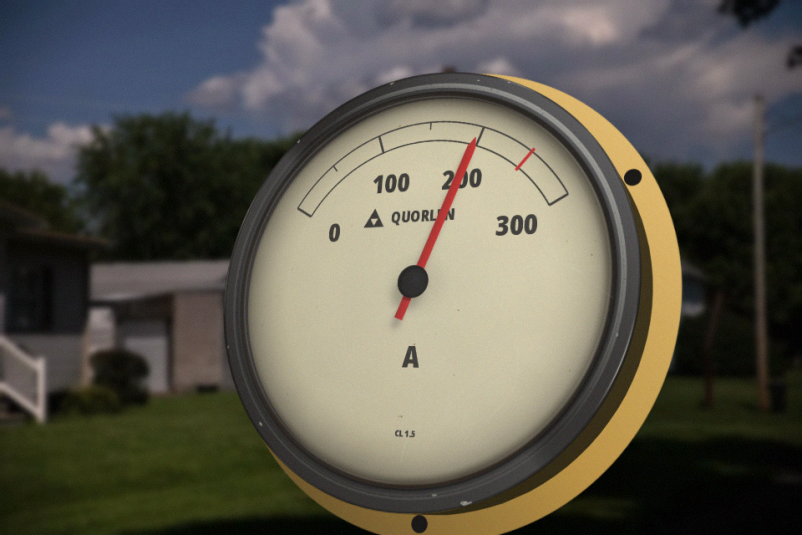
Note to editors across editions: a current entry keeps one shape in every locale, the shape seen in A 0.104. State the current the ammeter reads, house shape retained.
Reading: A 200
